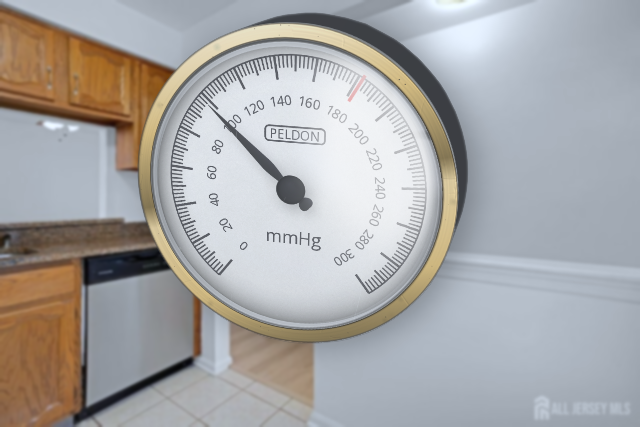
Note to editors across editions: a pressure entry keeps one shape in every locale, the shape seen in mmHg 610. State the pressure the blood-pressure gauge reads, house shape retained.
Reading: mmHg 100
